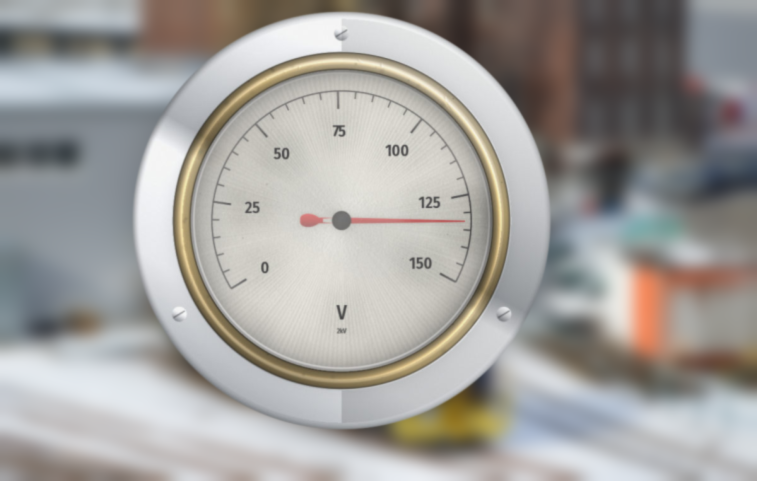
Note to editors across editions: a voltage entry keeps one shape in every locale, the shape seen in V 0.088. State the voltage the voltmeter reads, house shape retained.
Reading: V 132.5
